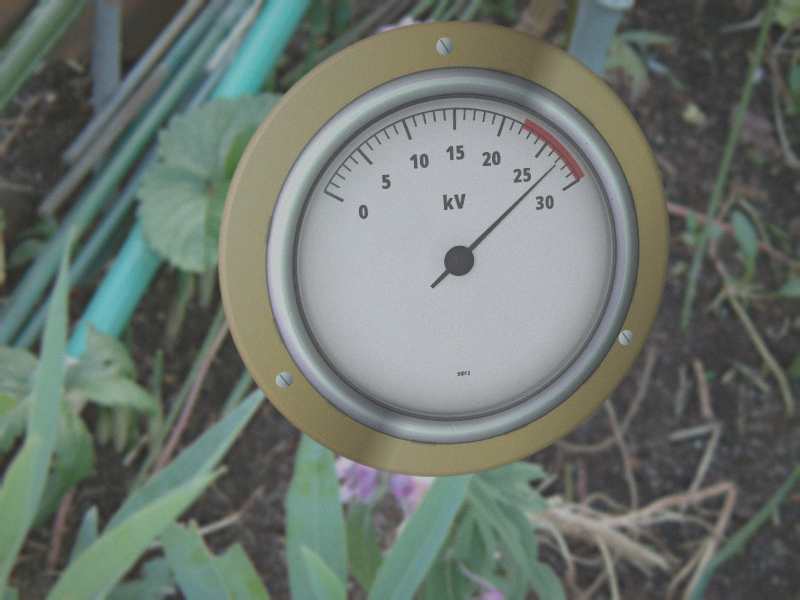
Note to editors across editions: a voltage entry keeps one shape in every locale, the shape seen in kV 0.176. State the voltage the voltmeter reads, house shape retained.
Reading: kV 27
